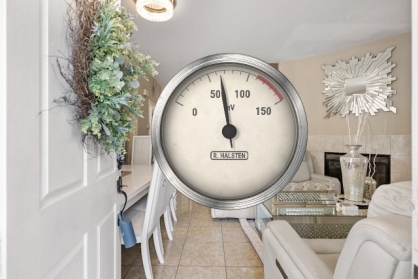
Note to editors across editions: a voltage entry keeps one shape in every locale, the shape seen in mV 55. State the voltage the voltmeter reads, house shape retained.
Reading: mV 65
